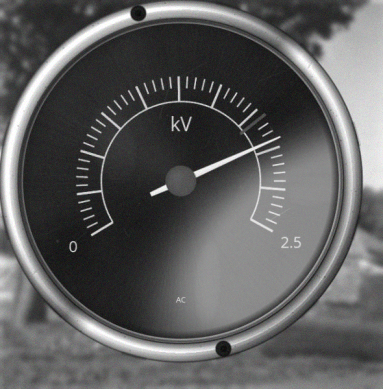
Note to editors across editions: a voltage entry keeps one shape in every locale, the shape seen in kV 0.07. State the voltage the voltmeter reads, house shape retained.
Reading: kV 1.95
